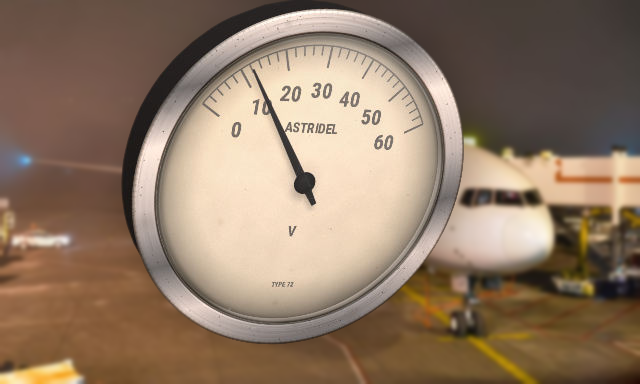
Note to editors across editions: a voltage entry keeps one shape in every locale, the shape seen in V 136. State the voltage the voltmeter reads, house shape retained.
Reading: V 12
